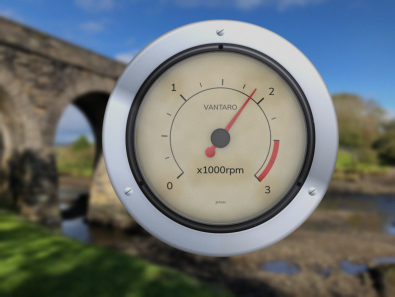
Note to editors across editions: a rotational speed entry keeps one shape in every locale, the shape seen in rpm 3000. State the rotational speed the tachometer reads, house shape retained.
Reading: rpm 1875
